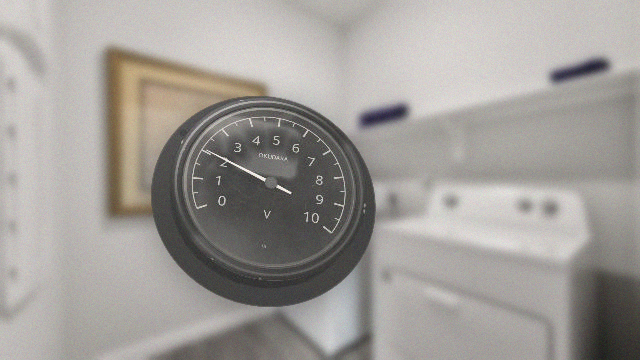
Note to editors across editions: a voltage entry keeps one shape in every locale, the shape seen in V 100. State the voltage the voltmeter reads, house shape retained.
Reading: V 2
